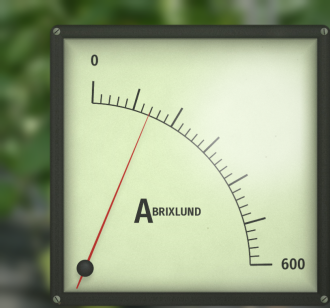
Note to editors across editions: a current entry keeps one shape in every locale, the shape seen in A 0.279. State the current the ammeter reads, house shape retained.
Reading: A 140
